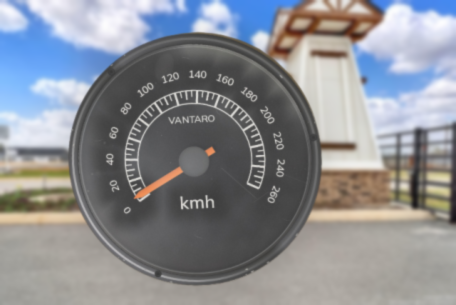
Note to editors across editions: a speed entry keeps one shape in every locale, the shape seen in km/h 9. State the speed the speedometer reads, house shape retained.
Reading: km/h 5
